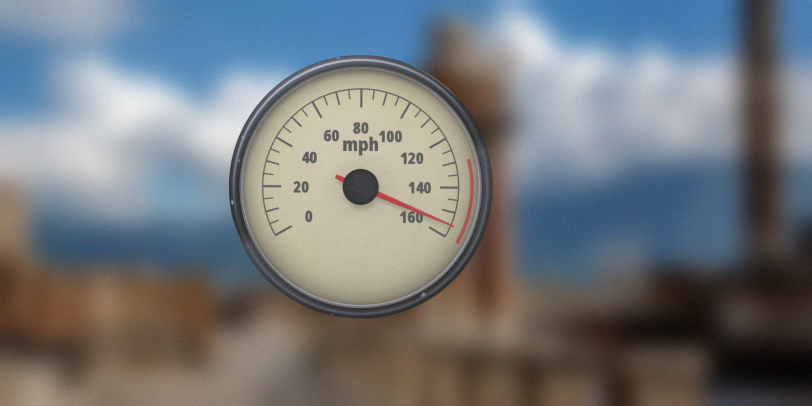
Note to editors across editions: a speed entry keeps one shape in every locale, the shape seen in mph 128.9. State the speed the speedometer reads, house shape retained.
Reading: mph 155
